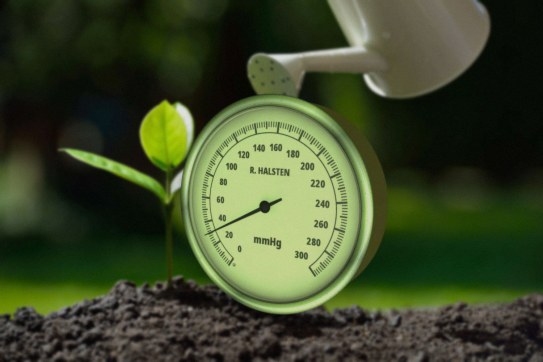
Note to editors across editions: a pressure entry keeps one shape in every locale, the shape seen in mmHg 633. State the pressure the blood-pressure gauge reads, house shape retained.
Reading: mmHg 30
